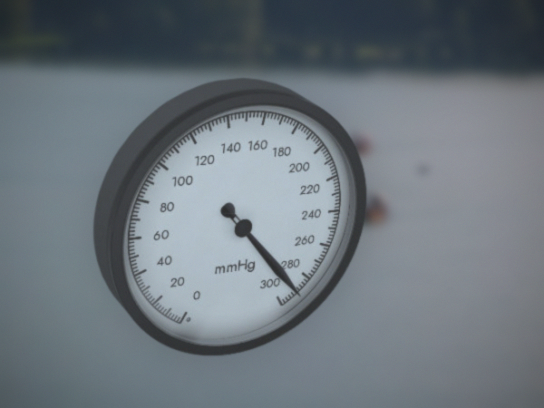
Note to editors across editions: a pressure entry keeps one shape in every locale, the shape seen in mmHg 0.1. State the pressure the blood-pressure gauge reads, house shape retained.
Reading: mmHg 290
